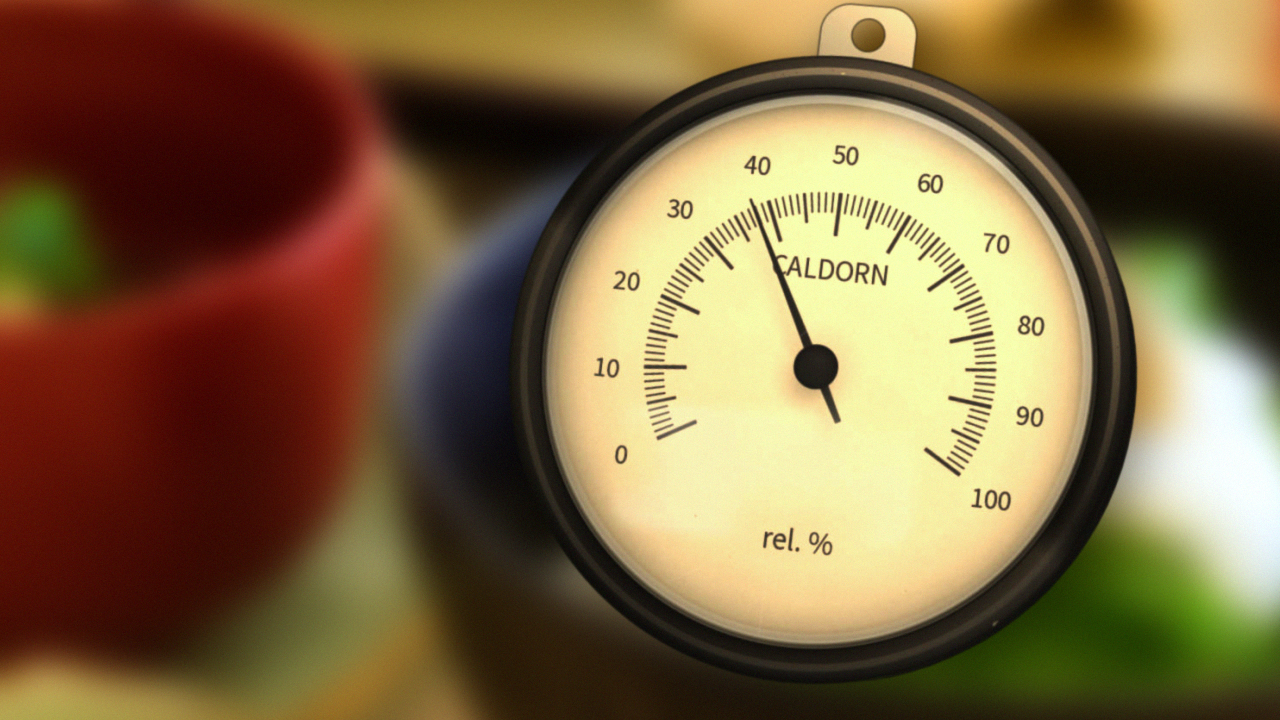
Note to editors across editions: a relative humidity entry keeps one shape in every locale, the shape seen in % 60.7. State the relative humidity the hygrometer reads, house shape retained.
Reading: % 38
